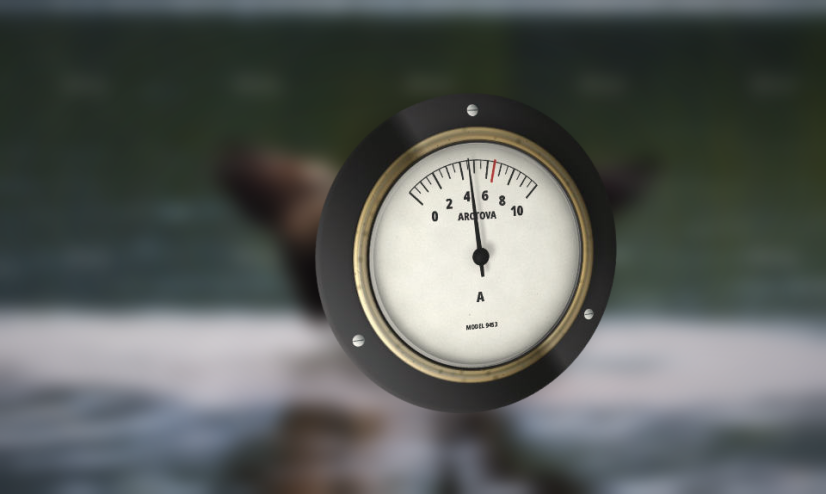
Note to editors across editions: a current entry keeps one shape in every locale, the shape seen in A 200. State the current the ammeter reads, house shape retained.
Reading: A 4.5
